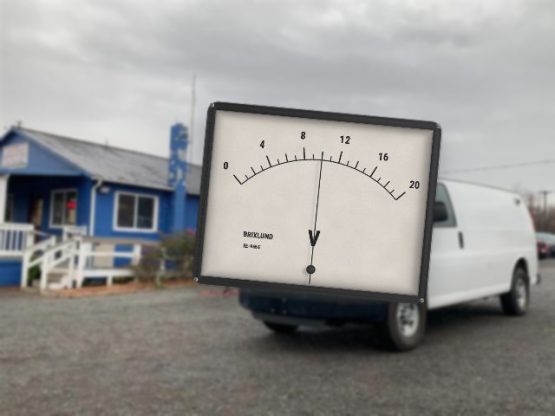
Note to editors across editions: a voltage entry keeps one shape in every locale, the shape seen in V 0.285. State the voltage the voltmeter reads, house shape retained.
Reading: V 10
